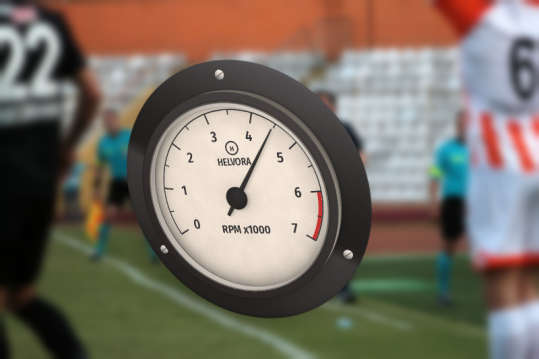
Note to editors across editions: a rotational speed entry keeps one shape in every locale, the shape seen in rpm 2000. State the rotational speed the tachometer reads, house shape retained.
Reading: rpm 4500
